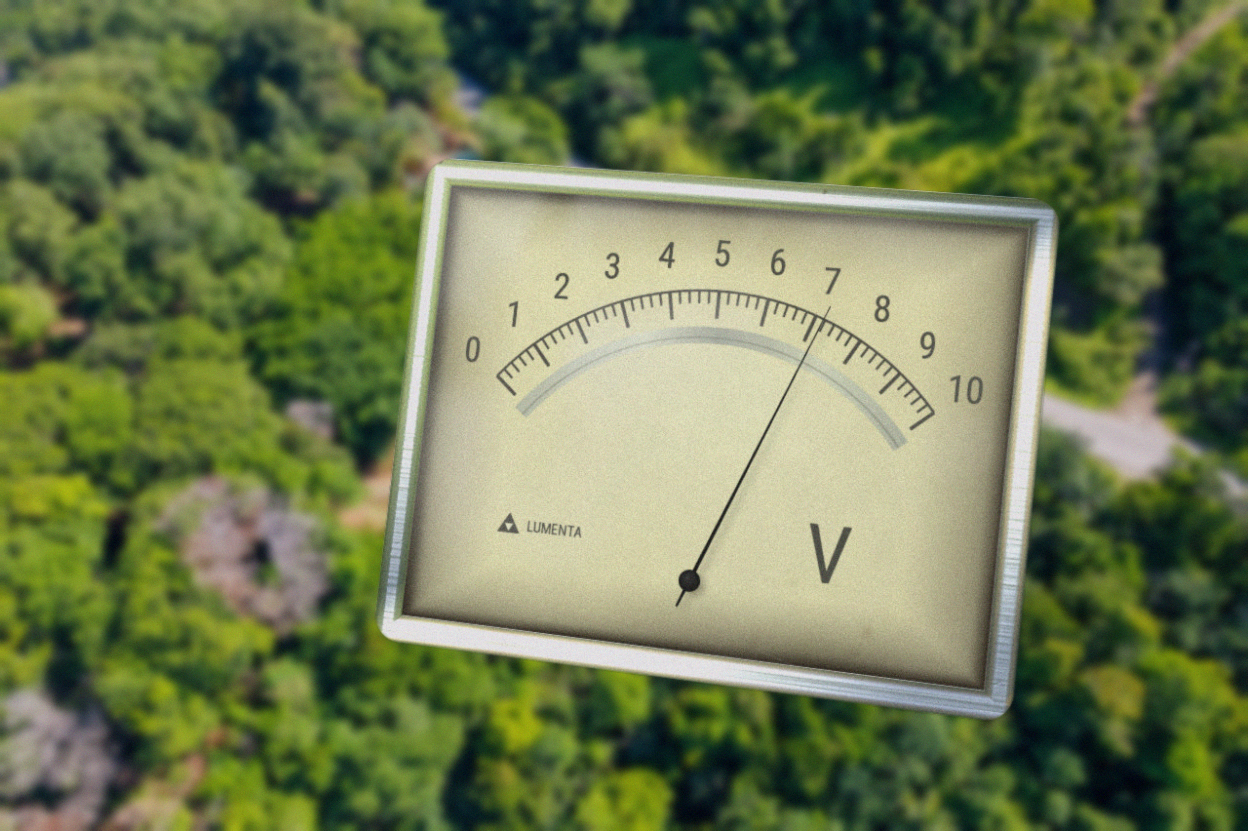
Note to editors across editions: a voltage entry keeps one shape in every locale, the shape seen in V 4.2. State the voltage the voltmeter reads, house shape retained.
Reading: V 7.2
